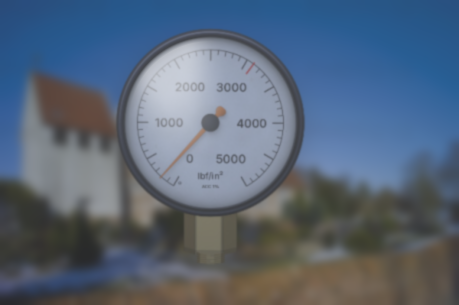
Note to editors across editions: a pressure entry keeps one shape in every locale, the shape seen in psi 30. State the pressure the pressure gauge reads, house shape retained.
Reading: psi 200
